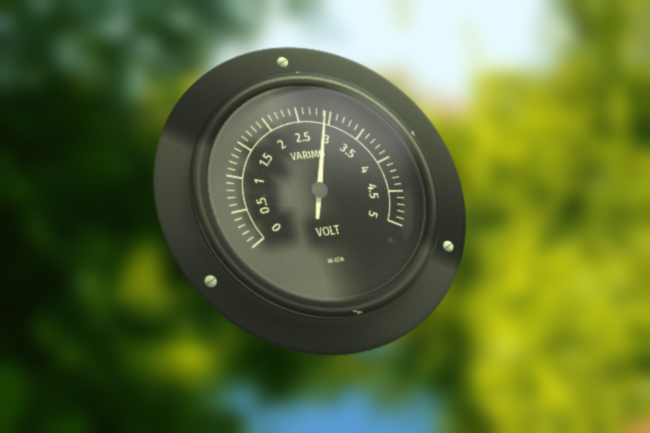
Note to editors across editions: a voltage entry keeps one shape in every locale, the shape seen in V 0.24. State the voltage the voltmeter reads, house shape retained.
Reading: V 2.9
